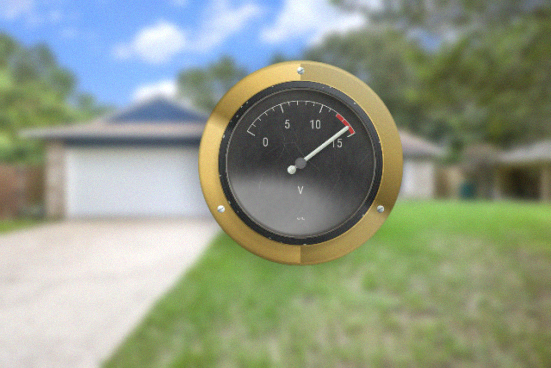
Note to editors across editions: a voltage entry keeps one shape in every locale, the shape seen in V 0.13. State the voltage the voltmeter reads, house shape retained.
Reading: V 14
